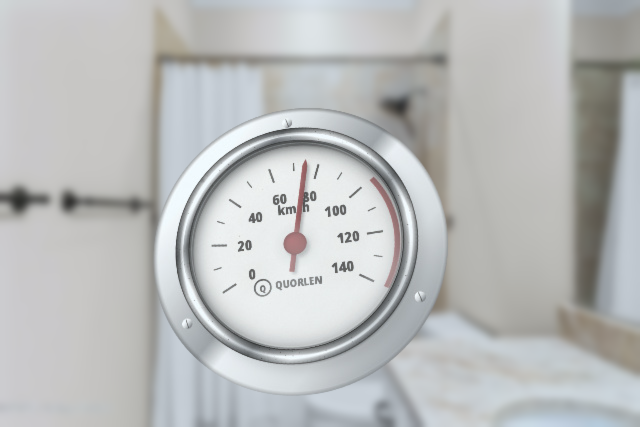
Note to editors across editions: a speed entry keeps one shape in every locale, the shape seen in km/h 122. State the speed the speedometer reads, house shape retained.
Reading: km/h 75
